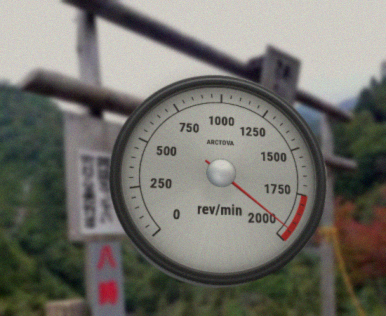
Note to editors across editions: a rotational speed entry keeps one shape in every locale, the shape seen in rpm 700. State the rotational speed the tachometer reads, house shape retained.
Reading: rpm 1950
